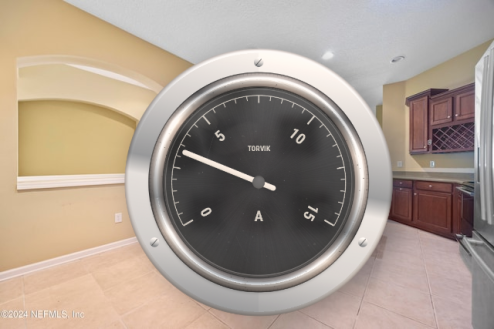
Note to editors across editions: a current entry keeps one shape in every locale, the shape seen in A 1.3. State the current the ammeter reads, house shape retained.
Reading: A 3.25
